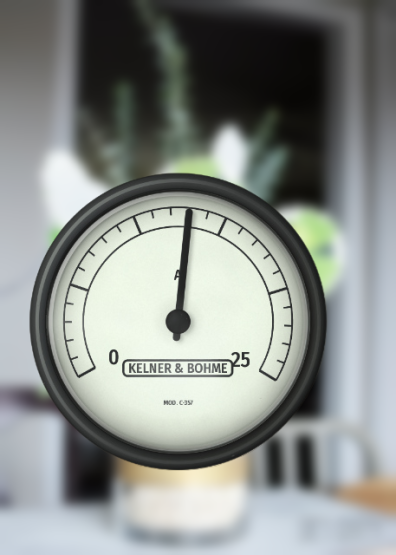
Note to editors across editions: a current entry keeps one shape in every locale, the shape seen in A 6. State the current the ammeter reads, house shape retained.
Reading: A 13
